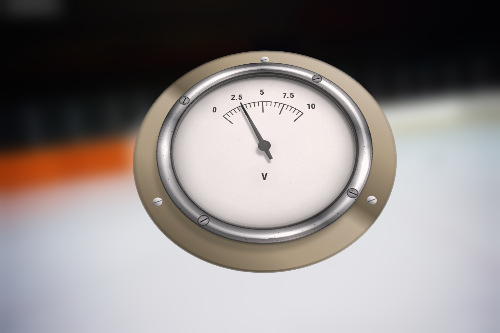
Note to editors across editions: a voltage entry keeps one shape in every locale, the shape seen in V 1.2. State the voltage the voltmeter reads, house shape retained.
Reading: V 2.5
